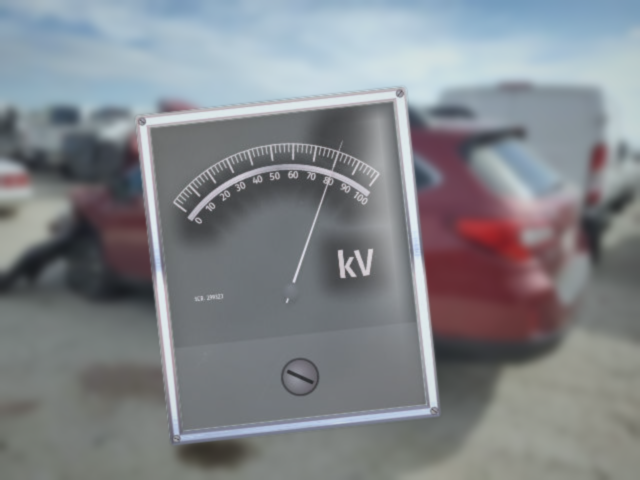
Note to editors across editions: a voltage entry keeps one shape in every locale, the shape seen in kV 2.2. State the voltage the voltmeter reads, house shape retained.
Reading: kV 80
